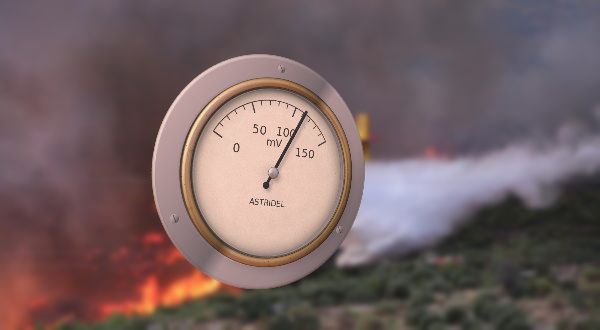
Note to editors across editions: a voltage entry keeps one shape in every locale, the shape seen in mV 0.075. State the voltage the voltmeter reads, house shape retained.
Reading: mV 110
